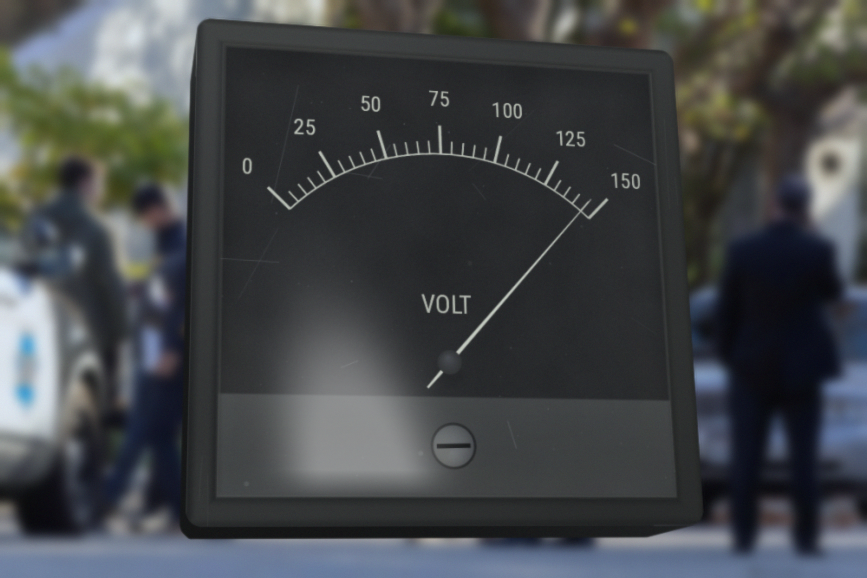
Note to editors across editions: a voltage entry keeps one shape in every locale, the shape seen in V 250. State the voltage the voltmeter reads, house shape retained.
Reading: V 145
